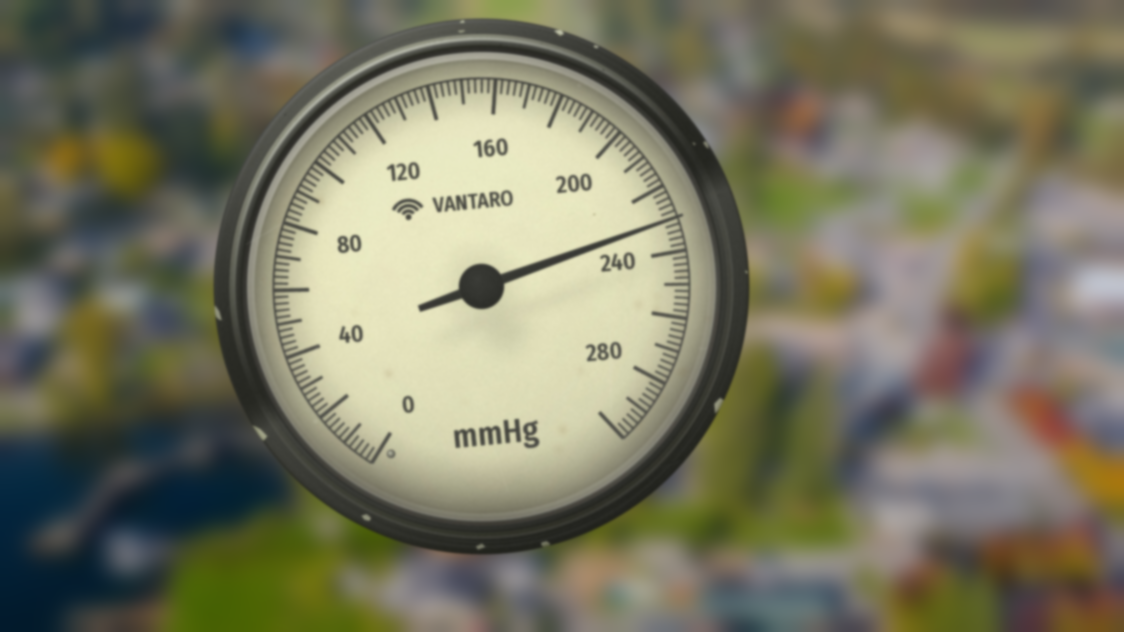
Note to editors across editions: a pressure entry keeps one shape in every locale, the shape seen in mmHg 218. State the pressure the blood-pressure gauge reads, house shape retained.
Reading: mmHg 230
